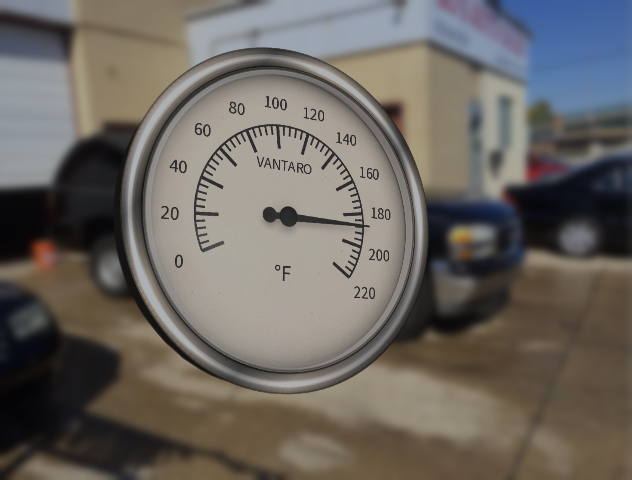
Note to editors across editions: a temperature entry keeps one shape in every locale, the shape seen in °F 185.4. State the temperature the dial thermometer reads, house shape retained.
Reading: °F 188
